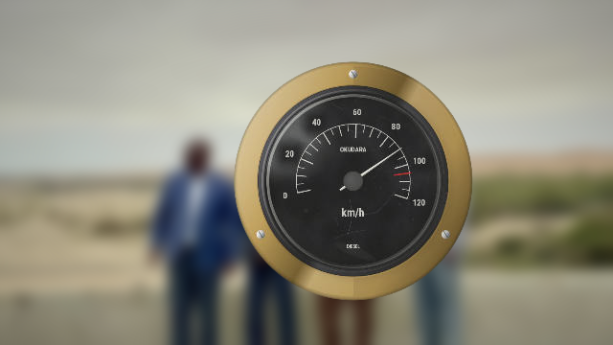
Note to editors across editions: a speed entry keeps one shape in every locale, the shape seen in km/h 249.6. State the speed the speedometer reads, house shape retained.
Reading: km/h 90
